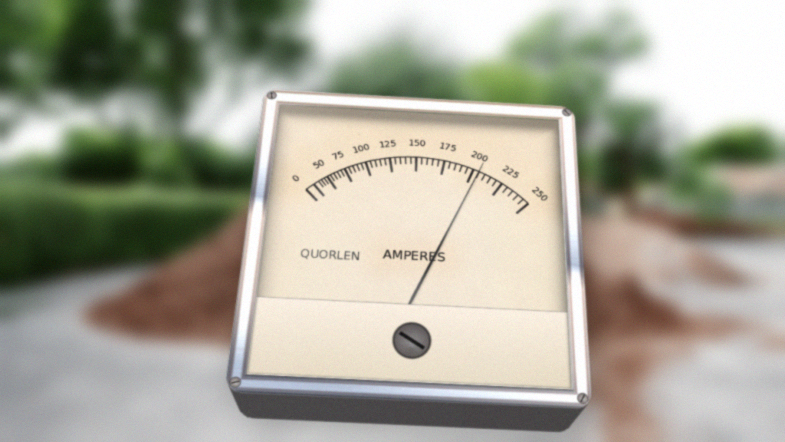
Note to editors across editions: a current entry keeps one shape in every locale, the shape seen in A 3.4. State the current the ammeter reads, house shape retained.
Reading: A 205
